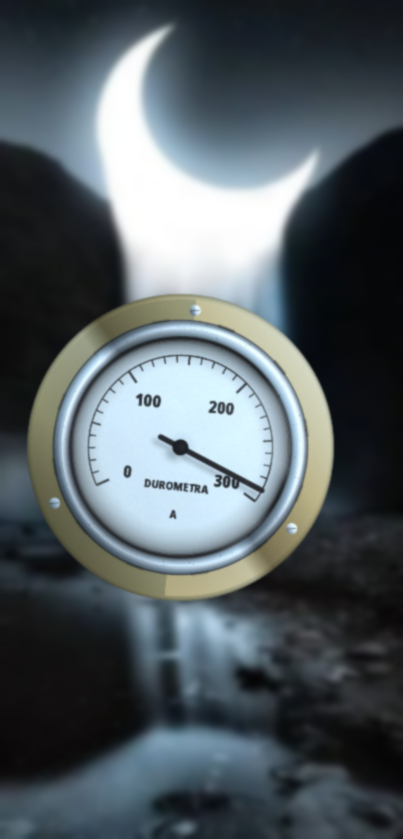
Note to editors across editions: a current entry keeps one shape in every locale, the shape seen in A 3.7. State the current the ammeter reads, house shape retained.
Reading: A 290
